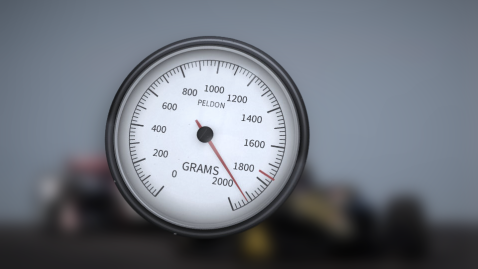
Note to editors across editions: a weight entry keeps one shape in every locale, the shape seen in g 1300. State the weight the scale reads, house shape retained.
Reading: g 1920
